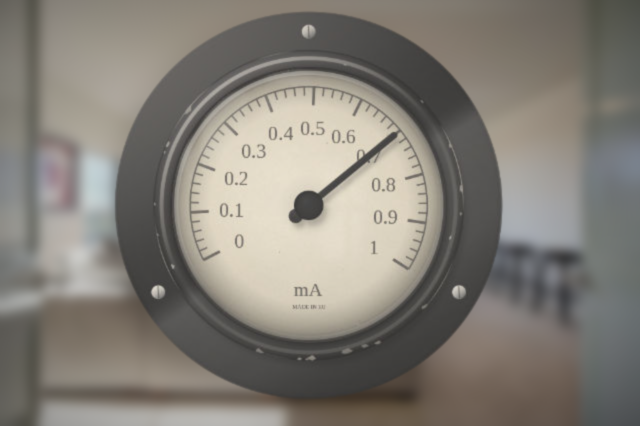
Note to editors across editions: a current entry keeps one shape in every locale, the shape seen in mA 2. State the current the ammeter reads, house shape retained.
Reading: mA 0.7
